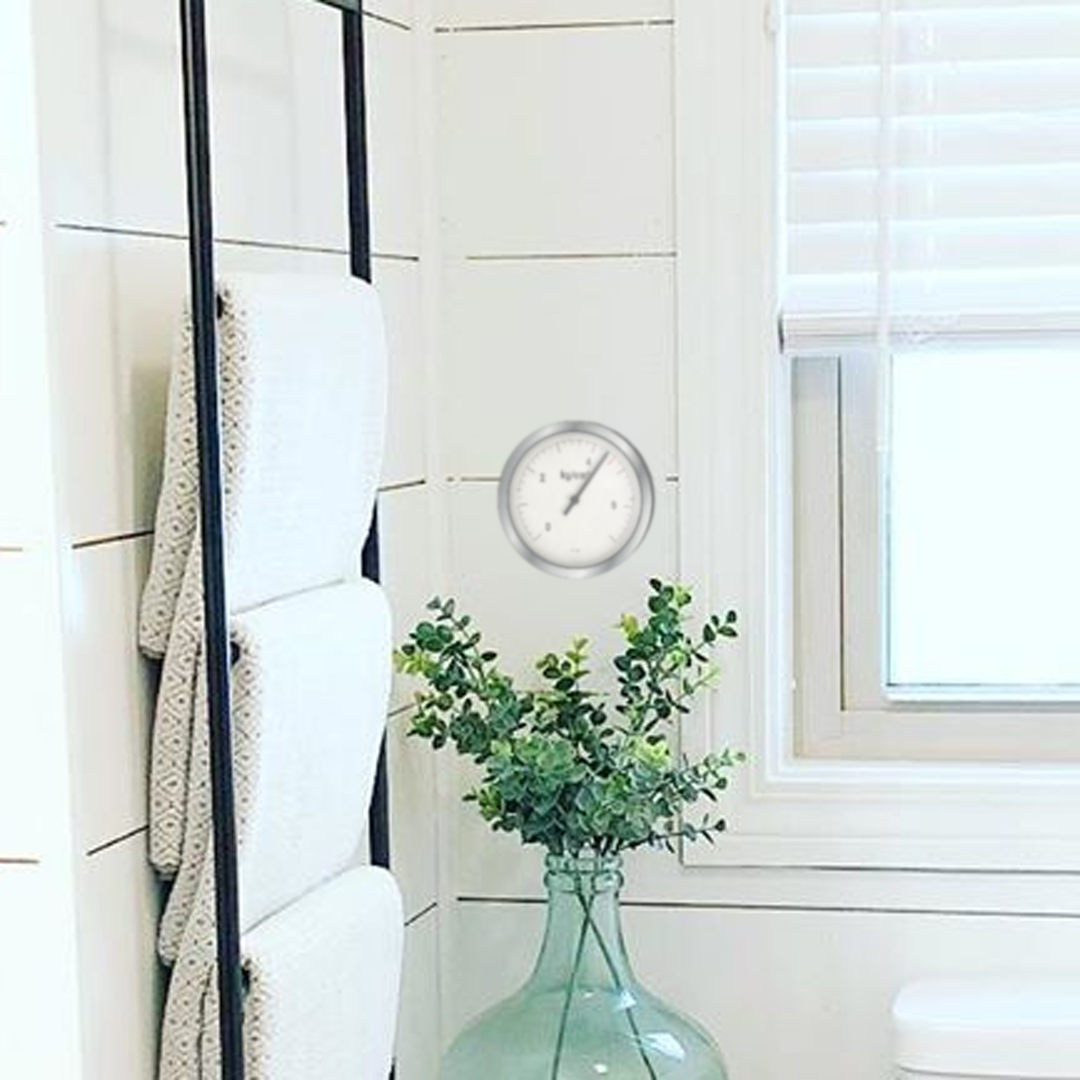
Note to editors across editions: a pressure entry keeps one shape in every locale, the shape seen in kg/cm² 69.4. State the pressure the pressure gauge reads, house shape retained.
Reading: kg/cm² 4.4
